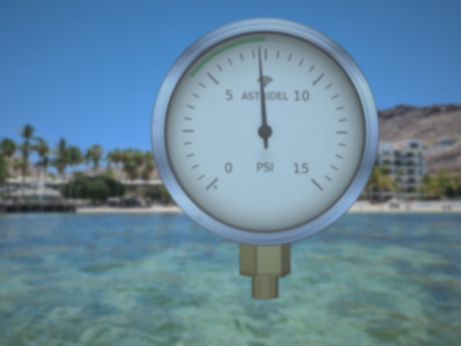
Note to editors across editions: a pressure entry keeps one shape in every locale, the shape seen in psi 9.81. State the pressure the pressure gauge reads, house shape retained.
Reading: psi 7.25
